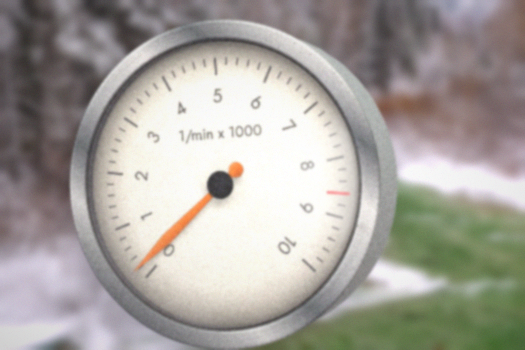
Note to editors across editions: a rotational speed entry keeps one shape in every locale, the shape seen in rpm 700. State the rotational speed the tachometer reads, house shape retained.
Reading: rpm 200
